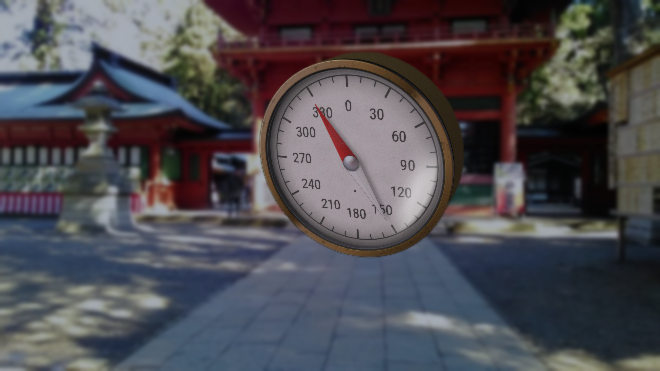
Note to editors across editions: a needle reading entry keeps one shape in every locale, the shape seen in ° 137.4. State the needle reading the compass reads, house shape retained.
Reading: ° 330
